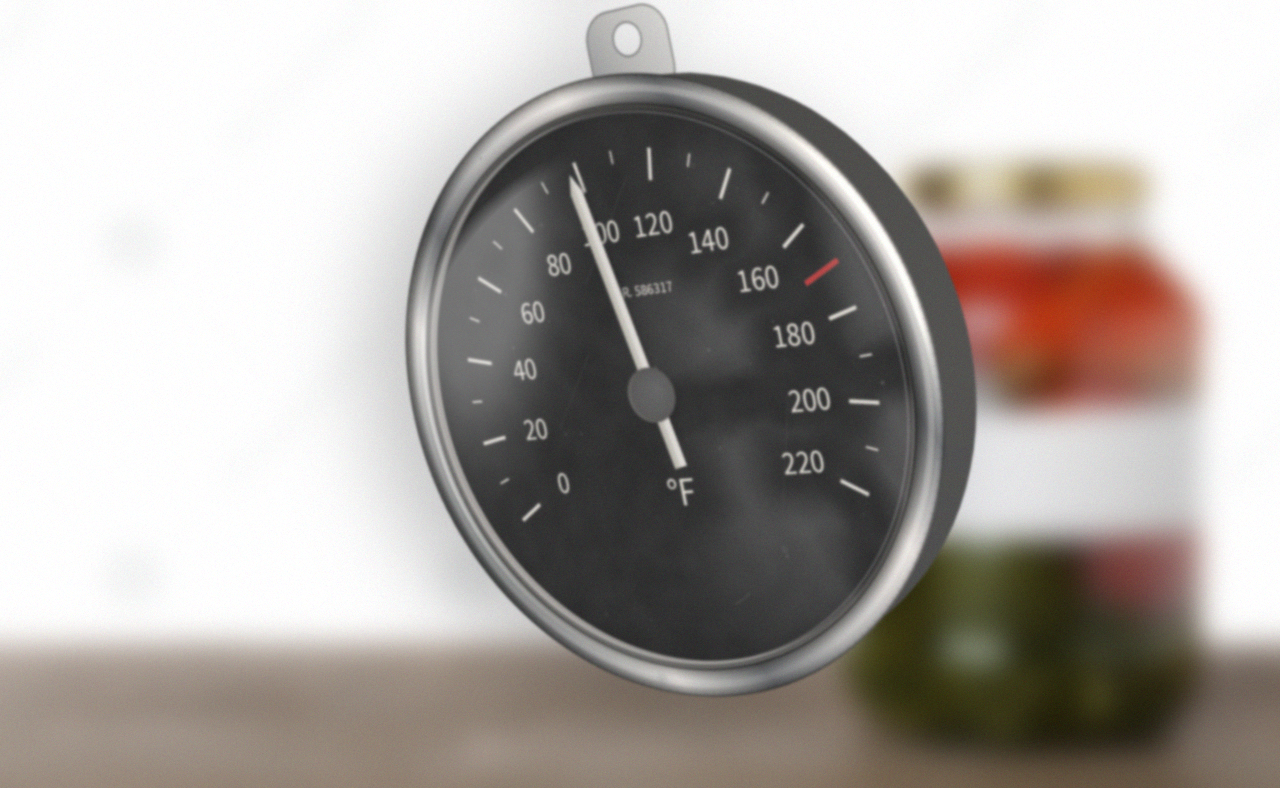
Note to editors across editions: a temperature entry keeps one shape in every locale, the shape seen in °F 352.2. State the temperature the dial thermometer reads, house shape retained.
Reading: °F 100
